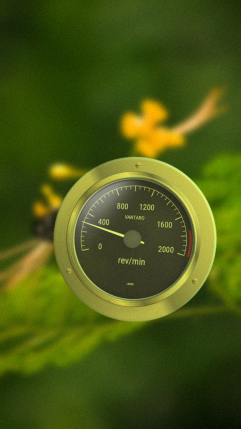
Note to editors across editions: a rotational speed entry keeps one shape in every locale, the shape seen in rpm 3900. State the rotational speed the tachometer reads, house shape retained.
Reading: rpm 300
